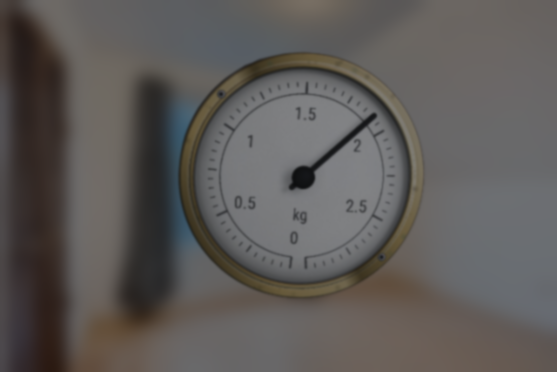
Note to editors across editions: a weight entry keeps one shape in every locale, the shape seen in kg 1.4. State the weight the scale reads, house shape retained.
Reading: kg 1.9
